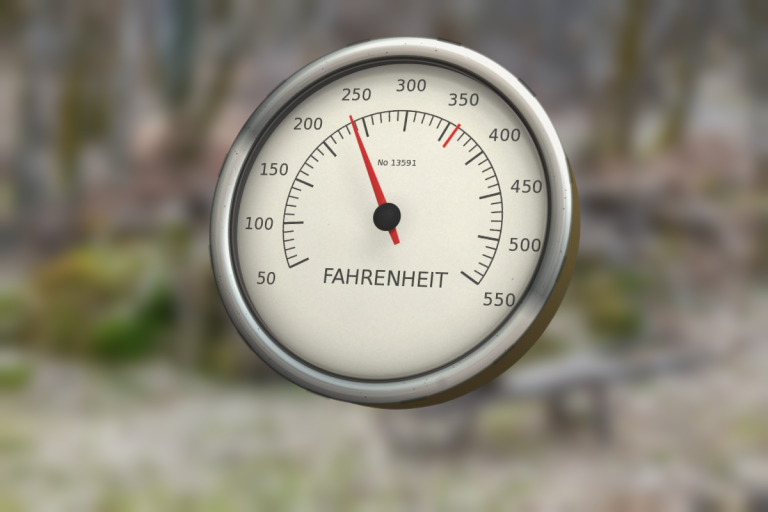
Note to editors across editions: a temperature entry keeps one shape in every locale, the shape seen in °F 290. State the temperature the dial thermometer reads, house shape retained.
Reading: °F 240
